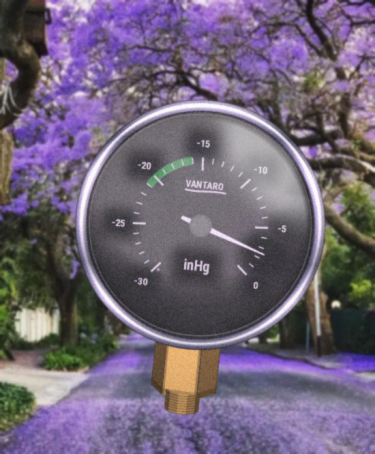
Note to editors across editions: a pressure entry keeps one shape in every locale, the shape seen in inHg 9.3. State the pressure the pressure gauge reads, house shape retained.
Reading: inHg -2.5
